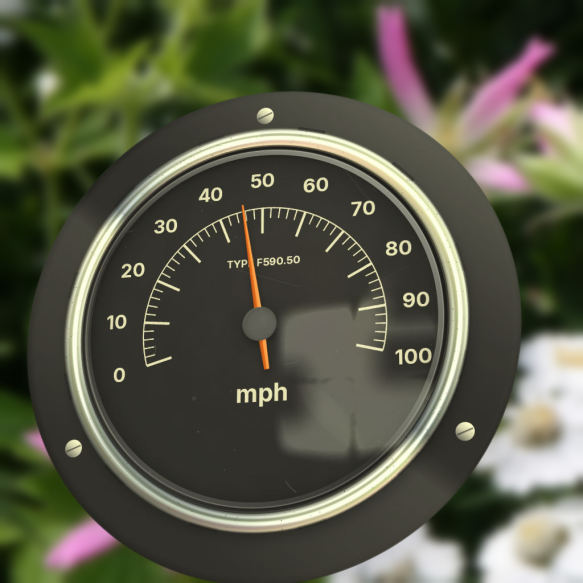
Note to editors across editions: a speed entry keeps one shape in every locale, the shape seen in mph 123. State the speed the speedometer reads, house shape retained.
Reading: mph 46
